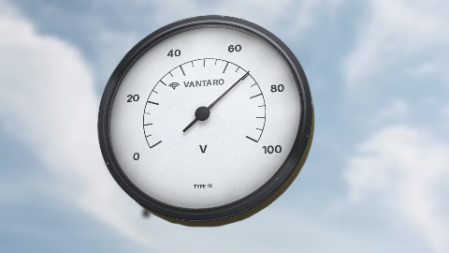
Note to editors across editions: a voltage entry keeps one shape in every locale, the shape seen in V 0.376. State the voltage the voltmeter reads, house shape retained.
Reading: V 70
